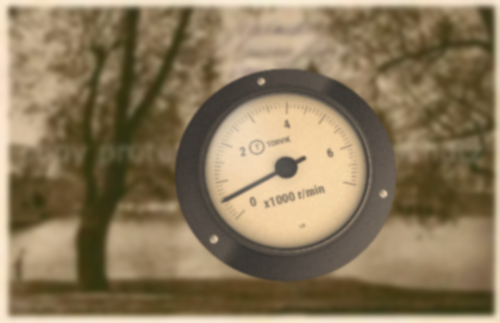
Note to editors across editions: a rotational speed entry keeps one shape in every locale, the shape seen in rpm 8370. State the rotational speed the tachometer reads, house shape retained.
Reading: rpm 500
